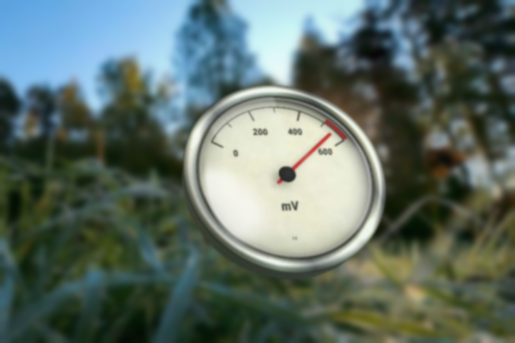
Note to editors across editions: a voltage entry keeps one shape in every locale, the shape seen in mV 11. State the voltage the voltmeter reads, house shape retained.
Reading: mV 550
